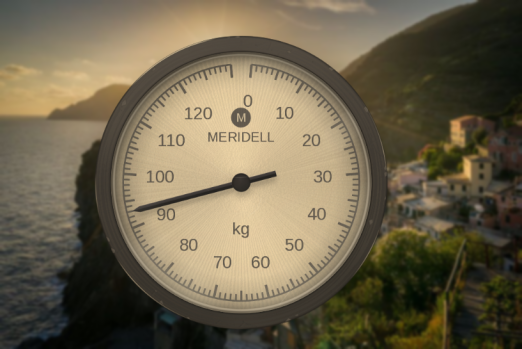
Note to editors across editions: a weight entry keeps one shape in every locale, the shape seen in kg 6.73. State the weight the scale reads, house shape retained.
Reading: kg 93
